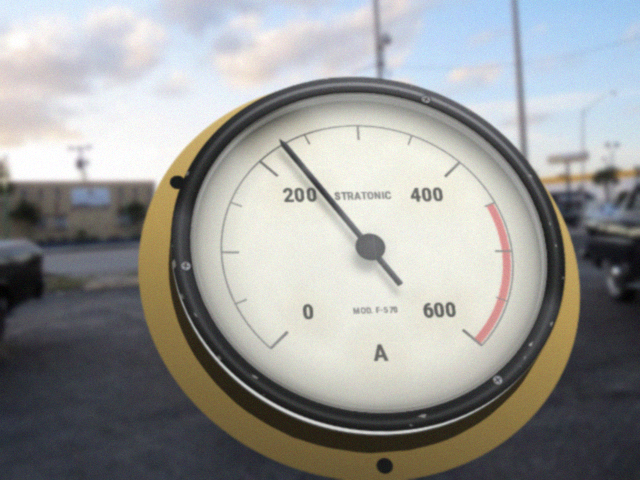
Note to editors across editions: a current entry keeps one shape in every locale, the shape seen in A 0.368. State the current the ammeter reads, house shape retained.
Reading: A 225
